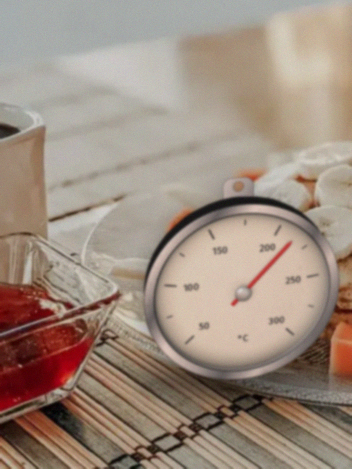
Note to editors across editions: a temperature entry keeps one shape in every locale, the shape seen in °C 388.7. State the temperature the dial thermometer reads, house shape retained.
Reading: °C 212.5
